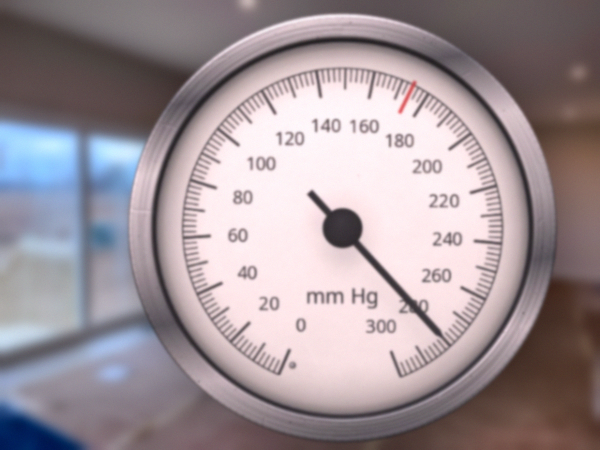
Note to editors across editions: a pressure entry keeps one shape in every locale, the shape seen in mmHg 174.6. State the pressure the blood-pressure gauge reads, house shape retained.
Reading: mmHg 280
